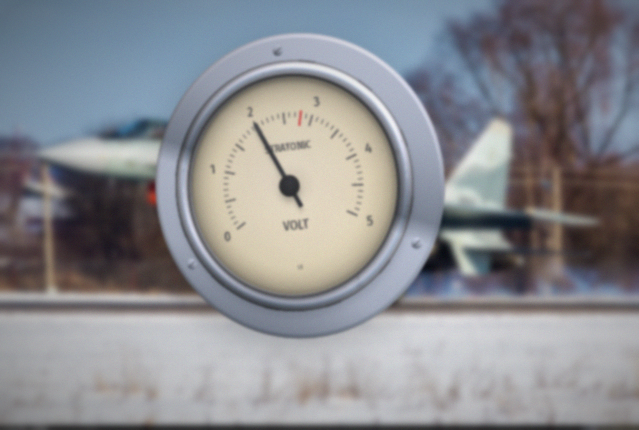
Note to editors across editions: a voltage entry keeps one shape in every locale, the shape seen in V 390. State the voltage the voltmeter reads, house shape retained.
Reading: V 2
